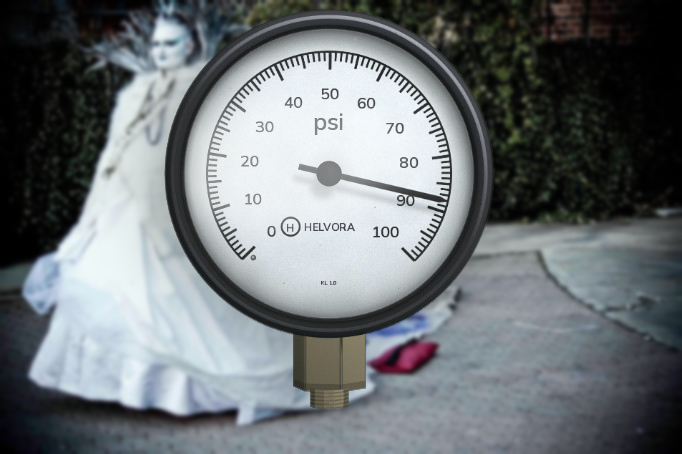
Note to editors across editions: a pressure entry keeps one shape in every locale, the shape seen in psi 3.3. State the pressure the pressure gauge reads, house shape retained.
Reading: psi 88
